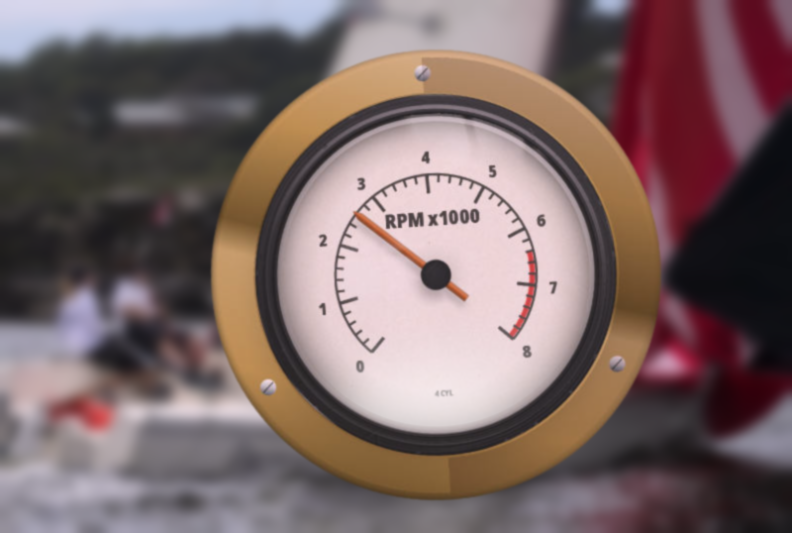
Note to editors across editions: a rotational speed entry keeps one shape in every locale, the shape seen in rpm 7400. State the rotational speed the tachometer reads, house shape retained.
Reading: rpm 2600
